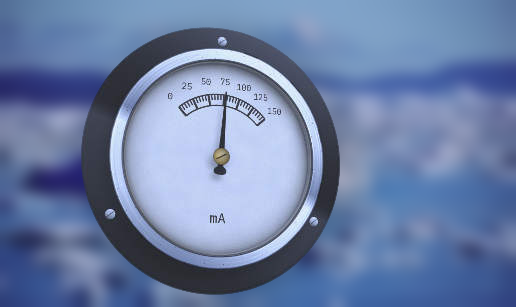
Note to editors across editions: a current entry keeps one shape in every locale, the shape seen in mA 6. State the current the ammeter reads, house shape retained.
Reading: mA 75
